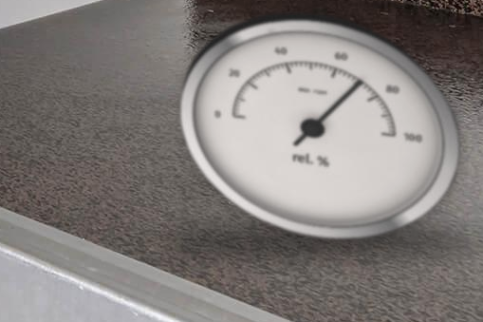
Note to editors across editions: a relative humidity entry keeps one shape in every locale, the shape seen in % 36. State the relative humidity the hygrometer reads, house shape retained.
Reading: % 70
